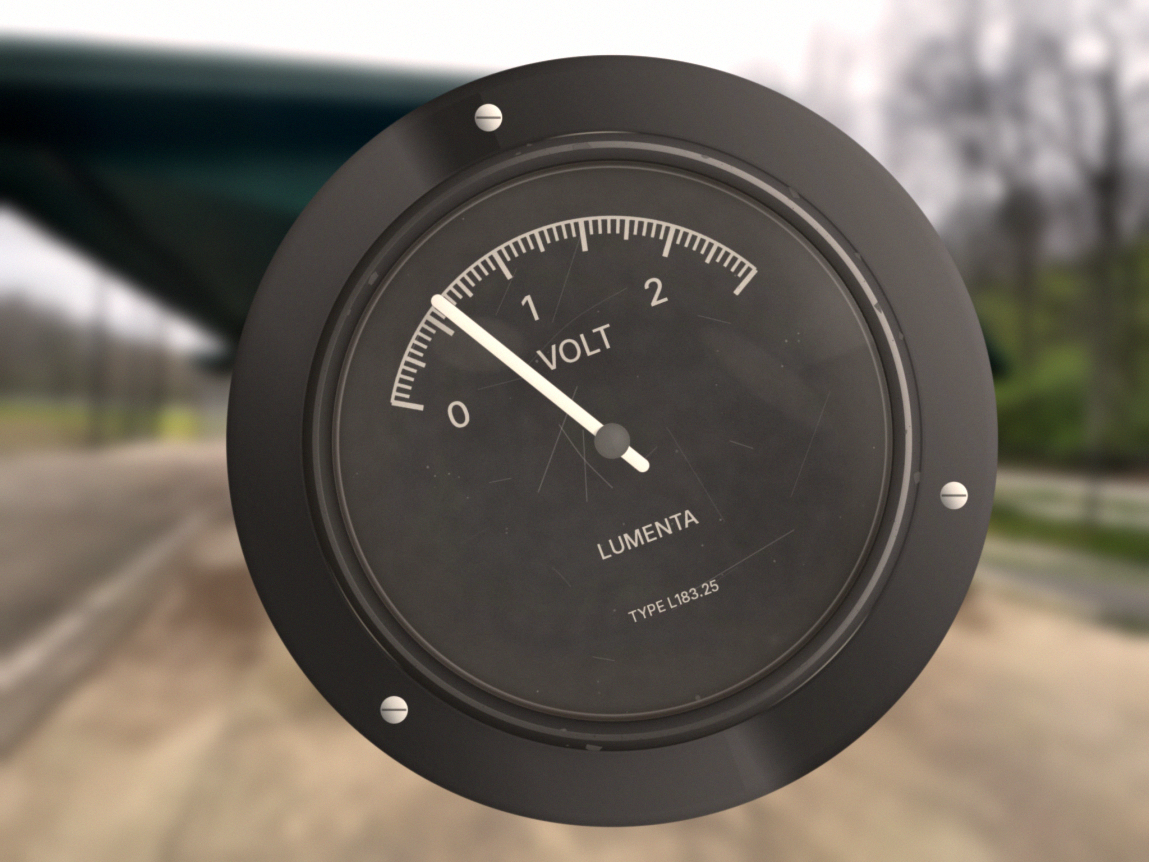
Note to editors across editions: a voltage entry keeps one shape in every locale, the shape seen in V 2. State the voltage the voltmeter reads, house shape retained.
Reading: V 0.6
